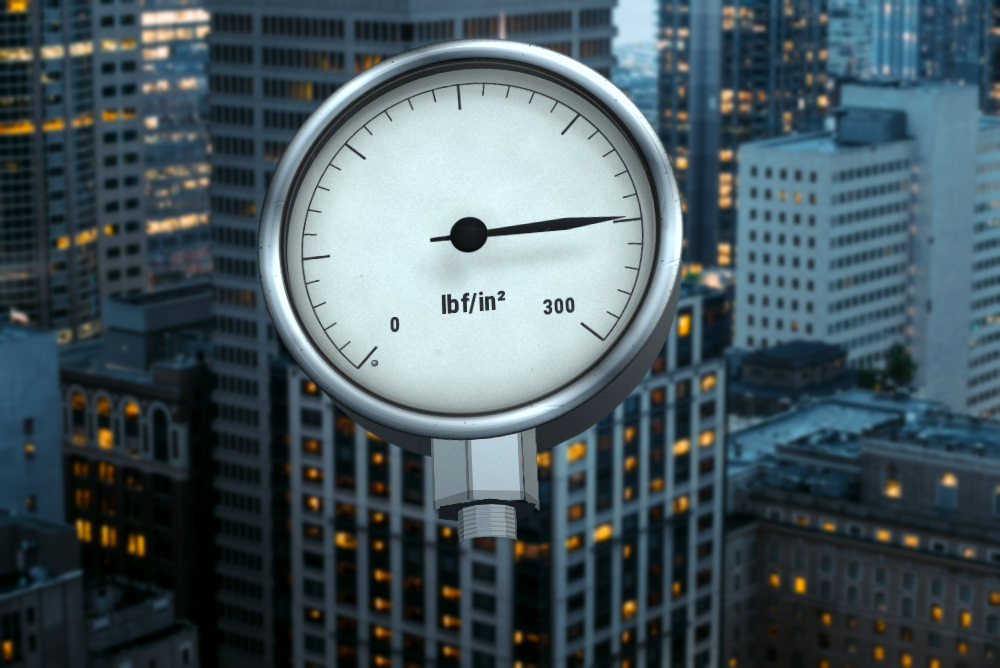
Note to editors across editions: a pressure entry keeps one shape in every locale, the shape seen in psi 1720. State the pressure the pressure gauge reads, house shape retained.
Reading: psi 250
